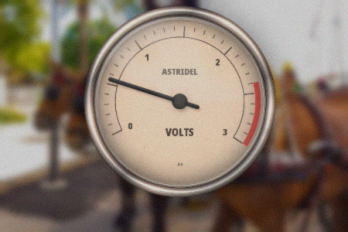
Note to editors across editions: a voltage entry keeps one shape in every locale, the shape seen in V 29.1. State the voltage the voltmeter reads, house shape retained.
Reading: V 0.55
